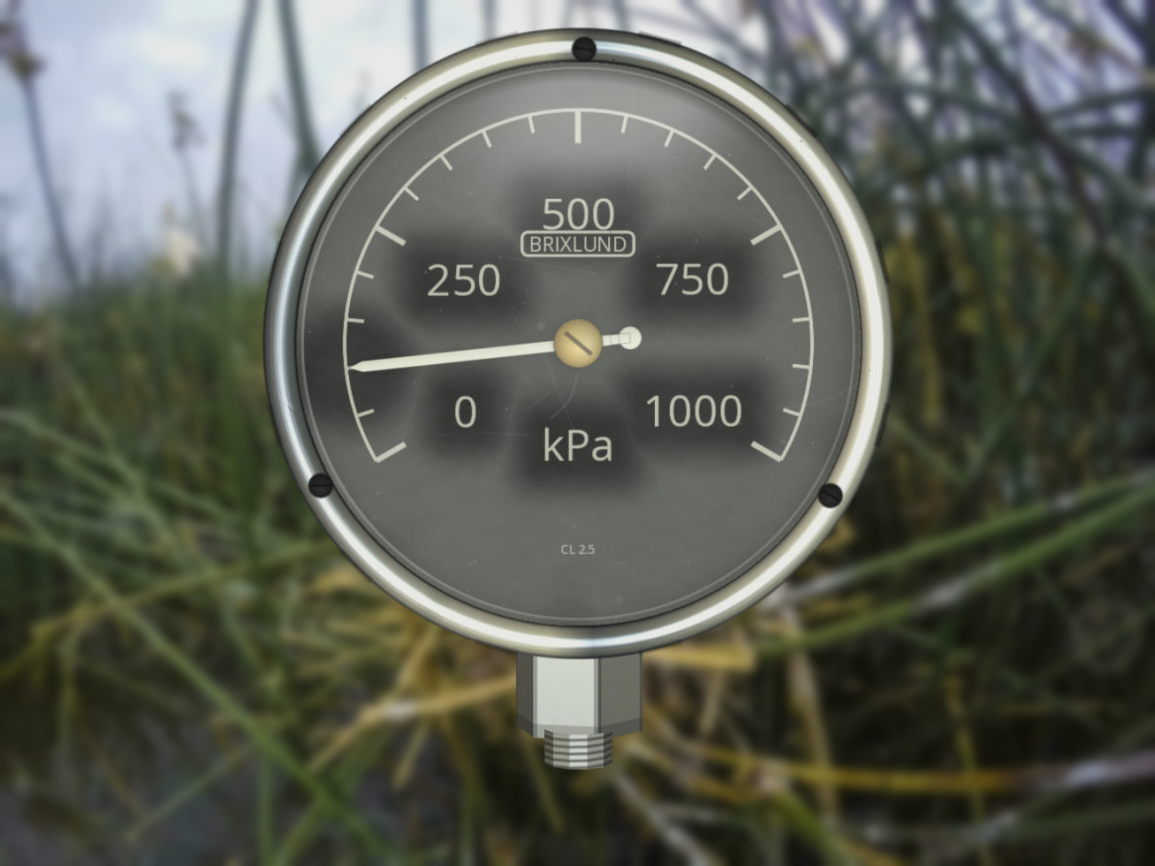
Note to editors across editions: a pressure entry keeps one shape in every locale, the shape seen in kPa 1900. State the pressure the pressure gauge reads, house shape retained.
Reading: kPa 100
